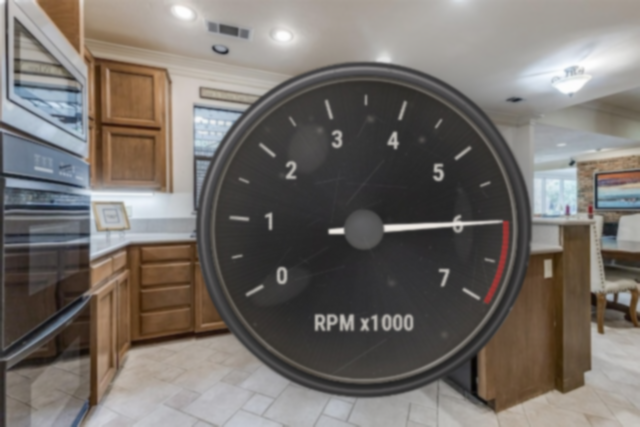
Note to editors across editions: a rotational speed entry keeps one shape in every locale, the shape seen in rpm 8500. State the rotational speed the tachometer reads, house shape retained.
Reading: rpm 6000
